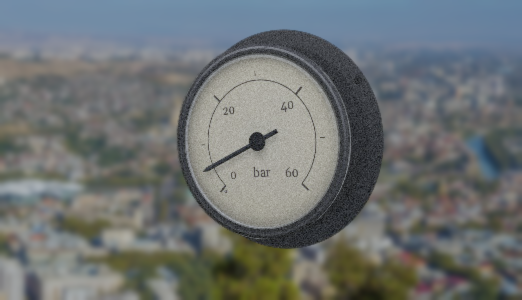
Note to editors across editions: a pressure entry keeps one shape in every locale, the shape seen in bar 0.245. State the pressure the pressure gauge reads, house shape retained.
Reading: bar 5
